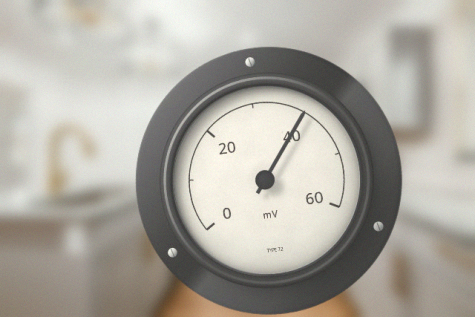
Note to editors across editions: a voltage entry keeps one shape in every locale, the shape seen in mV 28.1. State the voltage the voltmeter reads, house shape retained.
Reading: mV 40
